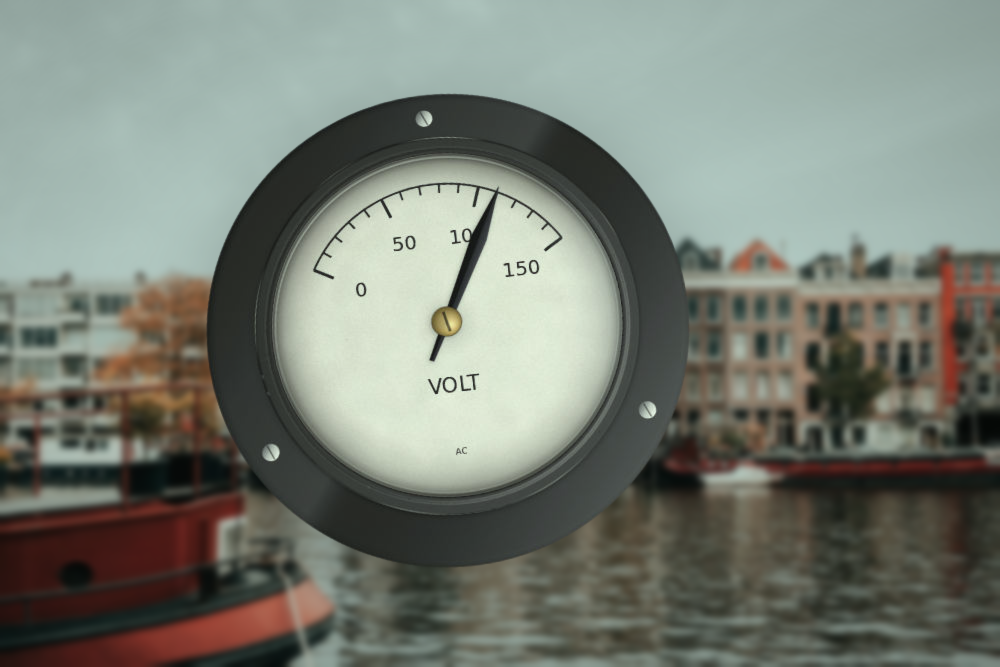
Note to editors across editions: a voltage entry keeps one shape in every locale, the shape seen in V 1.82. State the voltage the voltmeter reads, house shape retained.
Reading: V 110
